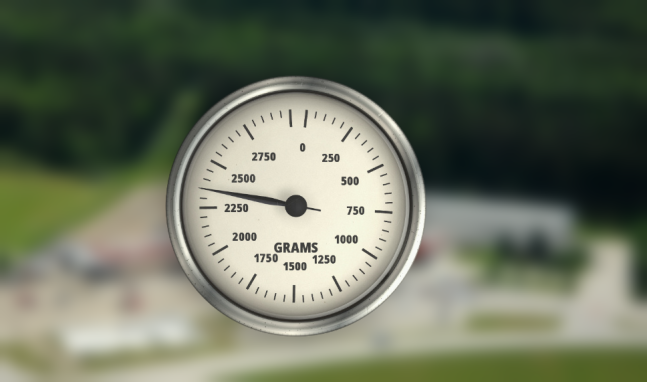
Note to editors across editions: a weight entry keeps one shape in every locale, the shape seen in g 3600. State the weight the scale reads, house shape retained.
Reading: g 2350
